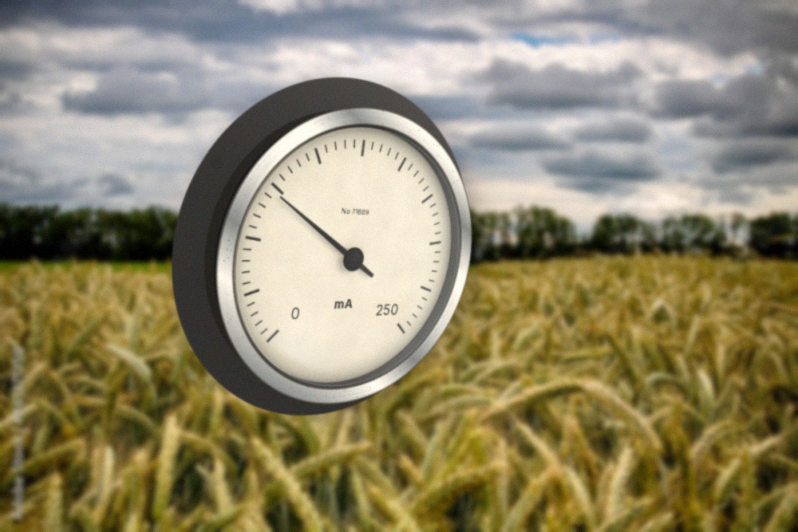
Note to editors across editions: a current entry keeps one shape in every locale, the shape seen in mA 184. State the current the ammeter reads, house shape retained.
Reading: mA 72.5
